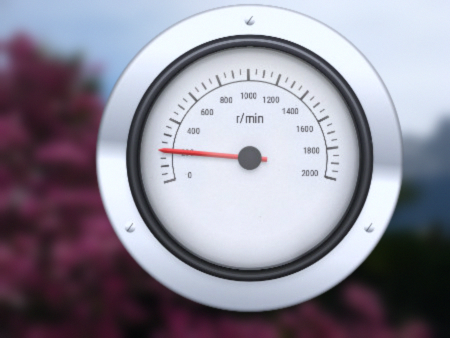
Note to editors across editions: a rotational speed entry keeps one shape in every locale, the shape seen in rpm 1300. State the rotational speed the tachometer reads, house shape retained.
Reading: rpm 200
